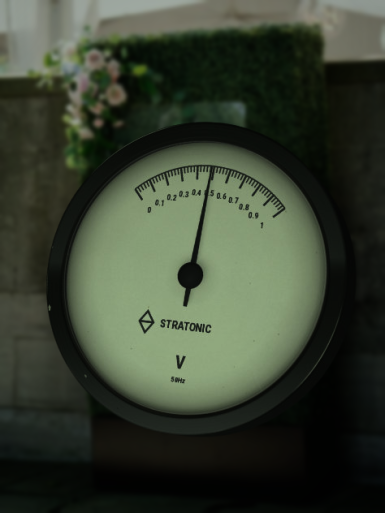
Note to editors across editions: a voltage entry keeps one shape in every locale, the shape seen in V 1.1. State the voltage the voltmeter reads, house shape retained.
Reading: V 0.5
